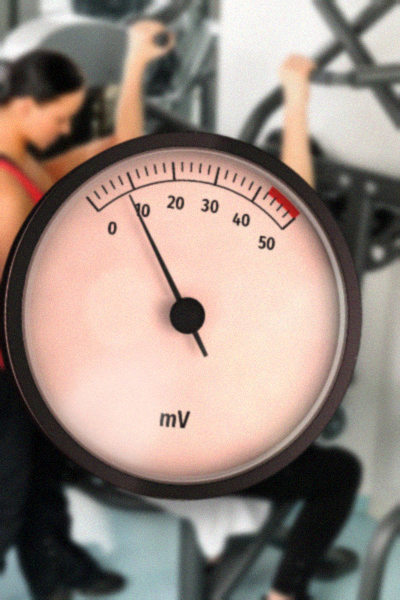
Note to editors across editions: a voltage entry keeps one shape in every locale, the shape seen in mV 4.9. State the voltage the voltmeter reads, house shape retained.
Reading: mV 8
